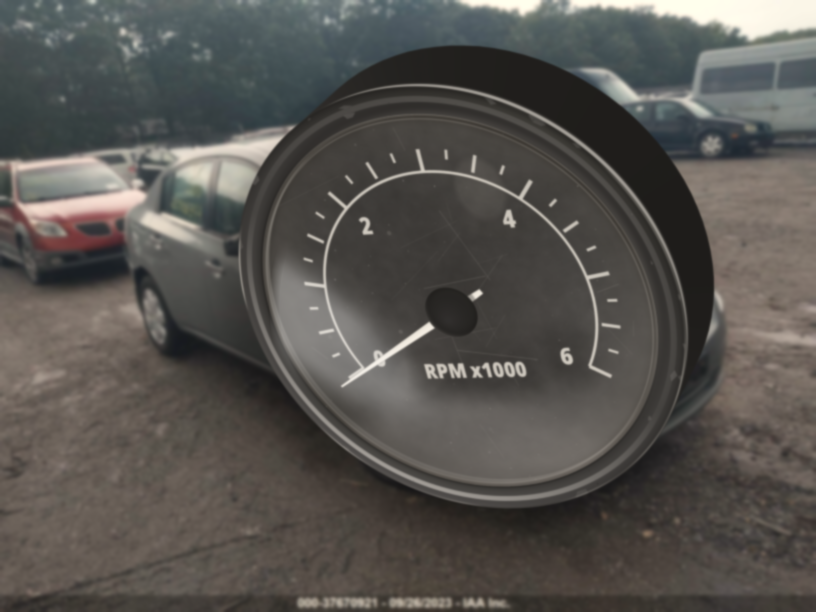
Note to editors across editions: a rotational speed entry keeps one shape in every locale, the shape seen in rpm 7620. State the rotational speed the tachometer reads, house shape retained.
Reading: rpm 0
